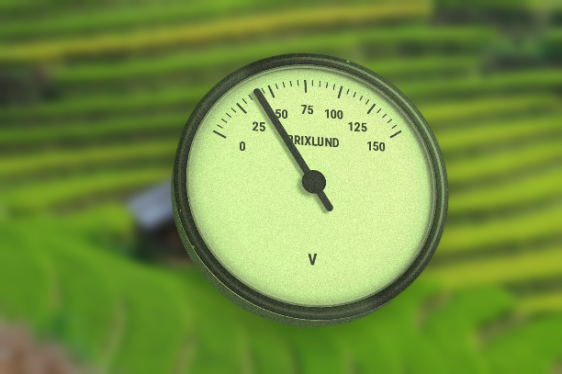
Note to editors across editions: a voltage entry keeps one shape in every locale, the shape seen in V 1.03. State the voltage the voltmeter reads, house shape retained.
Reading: V 40
